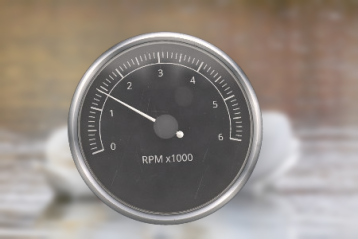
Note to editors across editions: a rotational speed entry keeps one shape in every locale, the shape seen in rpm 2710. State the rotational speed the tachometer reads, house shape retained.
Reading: rpm 1400
